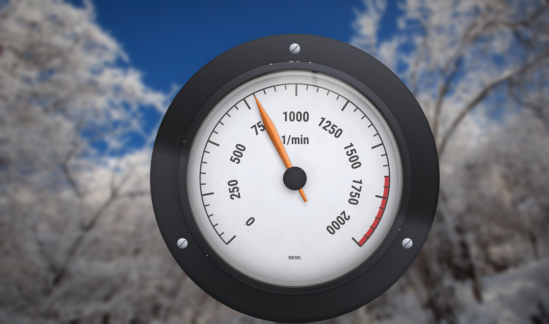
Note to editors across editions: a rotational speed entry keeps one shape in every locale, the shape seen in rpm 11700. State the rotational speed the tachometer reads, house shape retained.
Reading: rpm 800
